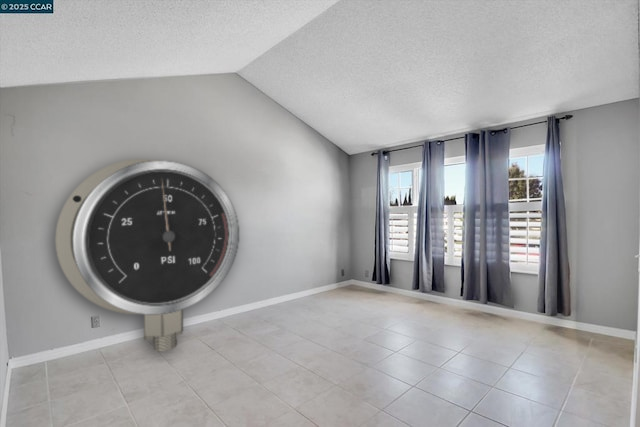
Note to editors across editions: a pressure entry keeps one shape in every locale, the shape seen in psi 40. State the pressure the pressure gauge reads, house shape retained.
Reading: psi 47.5
